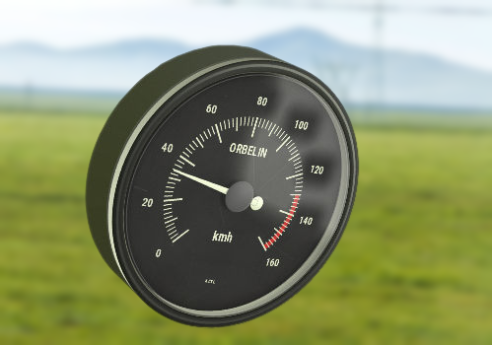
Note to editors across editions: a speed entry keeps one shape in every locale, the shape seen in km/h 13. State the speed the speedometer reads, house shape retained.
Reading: km/h 34
